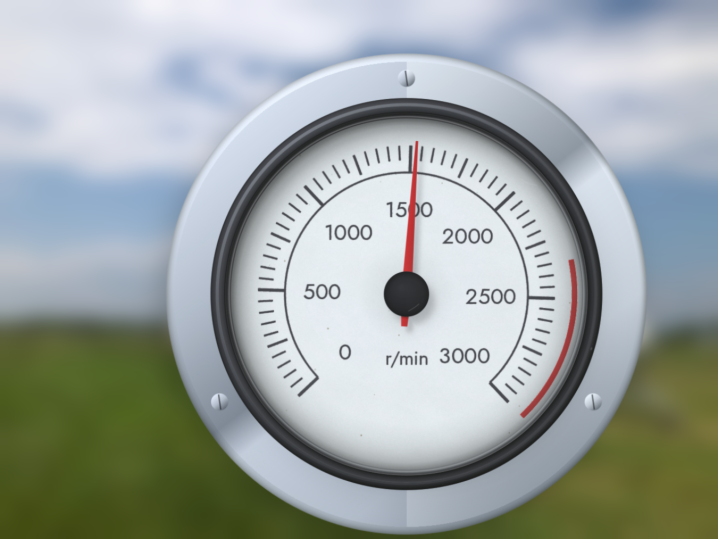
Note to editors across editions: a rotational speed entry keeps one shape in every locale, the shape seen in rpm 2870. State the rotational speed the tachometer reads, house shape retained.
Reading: rpm 1525
